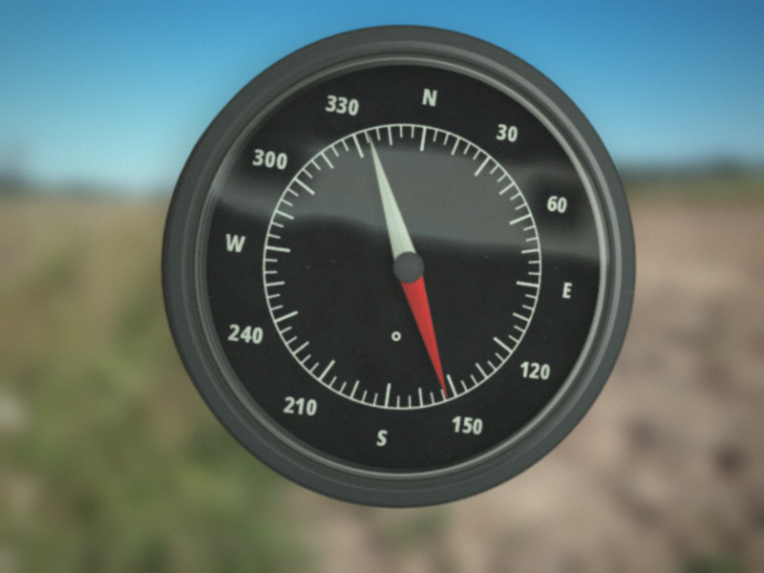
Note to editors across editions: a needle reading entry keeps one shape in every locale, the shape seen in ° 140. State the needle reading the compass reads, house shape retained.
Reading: ° 155
